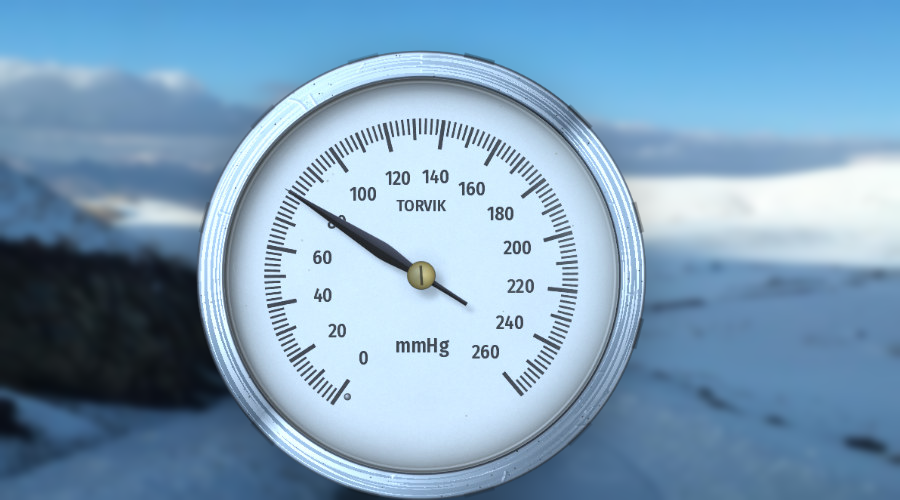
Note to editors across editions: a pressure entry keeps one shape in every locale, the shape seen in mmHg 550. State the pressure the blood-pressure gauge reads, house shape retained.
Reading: mmHg 80
